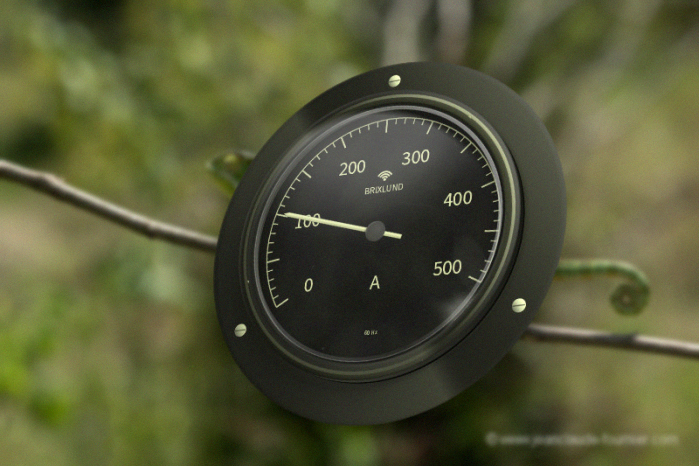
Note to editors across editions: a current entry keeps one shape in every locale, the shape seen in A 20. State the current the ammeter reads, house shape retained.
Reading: A 100
